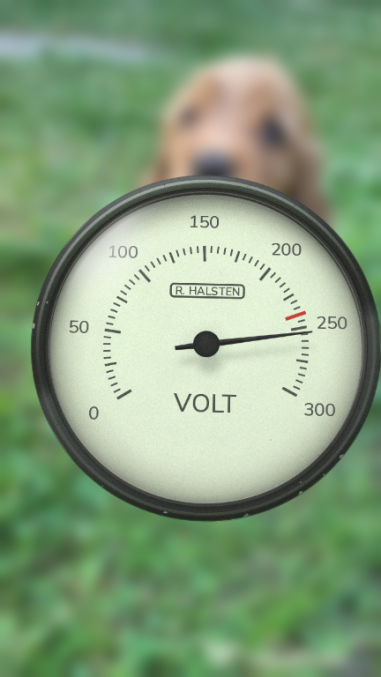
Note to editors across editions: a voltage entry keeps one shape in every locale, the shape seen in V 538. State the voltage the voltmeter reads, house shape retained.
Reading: V 255
